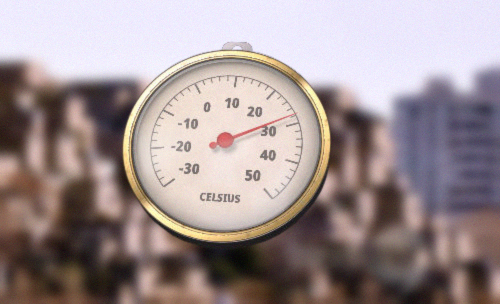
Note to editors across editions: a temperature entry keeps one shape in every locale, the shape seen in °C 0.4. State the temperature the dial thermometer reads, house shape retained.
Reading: °C 28
